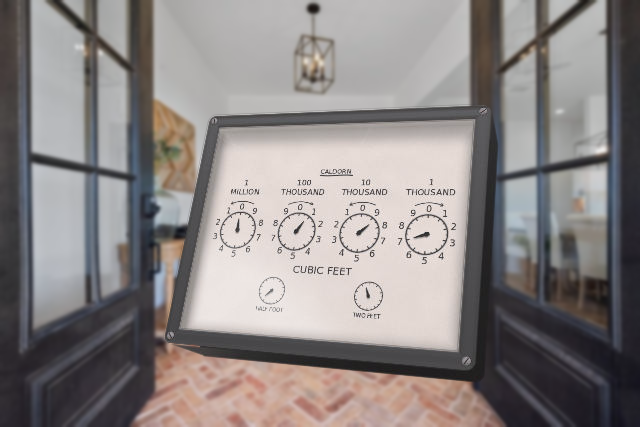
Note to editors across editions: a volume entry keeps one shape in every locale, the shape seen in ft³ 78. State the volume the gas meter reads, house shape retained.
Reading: ft³ 8700
